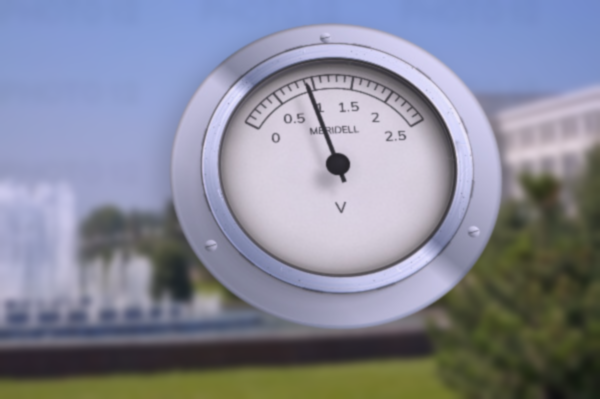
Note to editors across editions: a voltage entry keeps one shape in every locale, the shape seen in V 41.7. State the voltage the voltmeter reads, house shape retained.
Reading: V 0.9
